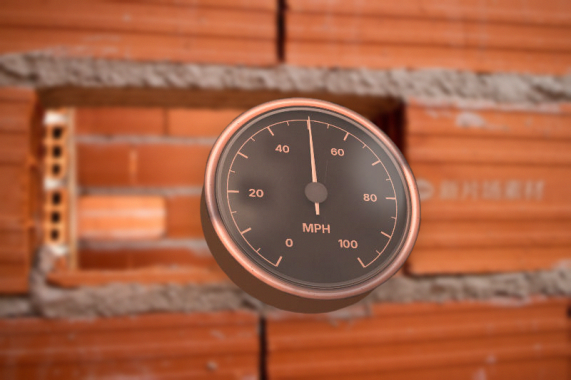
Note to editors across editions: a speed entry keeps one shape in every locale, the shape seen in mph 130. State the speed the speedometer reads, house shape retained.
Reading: mph 50
